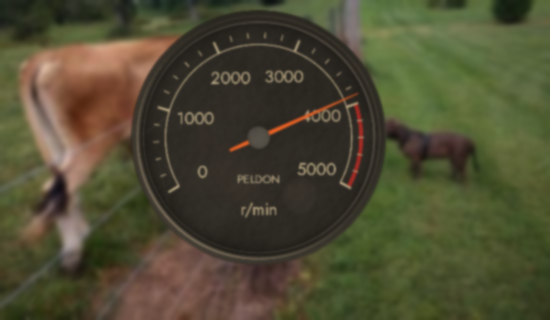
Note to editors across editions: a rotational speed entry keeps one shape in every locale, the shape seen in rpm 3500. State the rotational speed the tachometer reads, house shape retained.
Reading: rpm 3900
